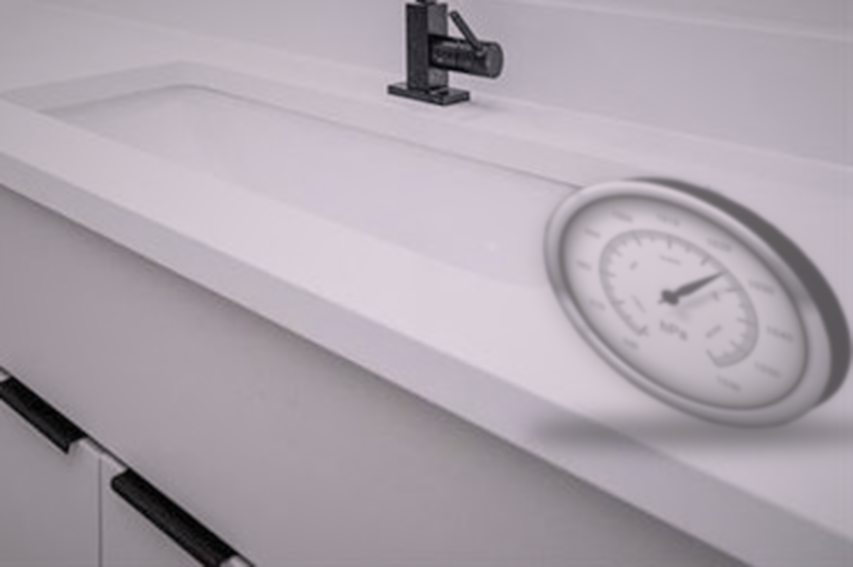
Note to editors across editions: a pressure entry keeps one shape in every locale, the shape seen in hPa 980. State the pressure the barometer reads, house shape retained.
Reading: hPa 1025
